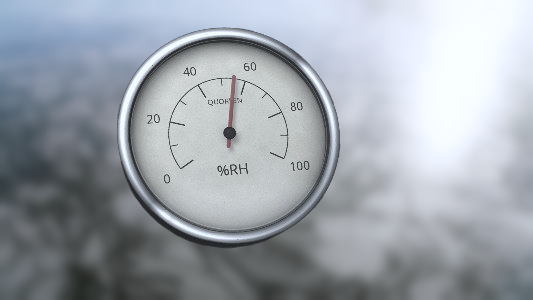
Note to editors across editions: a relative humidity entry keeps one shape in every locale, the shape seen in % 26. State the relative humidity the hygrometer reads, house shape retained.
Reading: % 55
